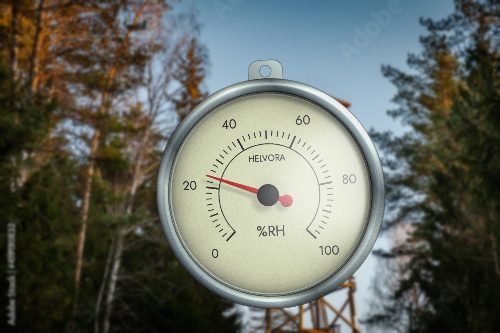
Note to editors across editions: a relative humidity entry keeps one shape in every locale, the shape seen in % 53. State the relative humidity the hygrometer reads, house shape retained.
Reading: % 24
